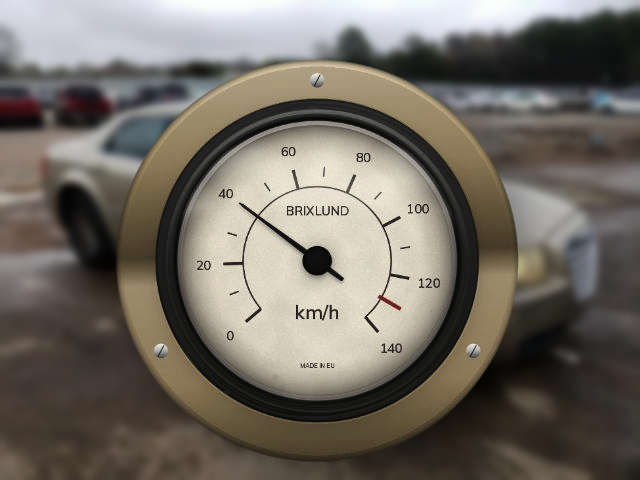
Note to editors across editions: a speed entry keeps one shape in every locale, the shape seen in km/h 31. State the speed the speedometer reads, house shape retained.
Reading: km/h 40
